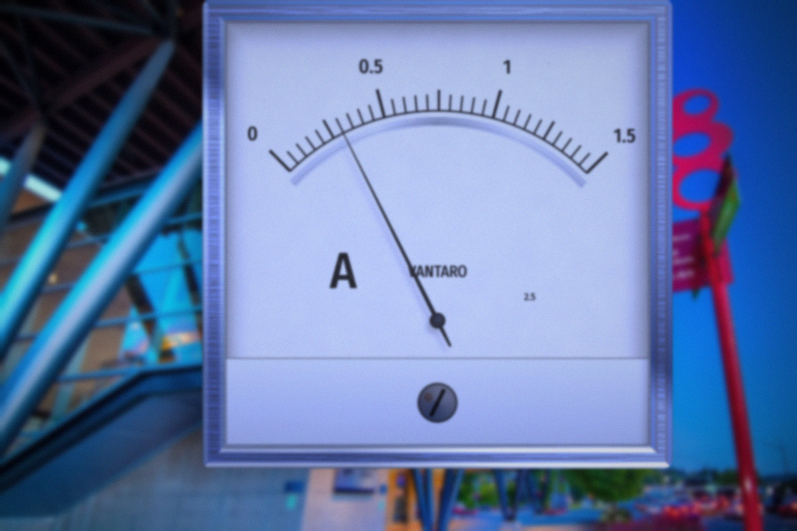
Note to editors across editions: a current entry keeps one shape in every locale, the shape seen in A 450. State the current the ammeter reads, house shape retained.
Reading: A 0.3
